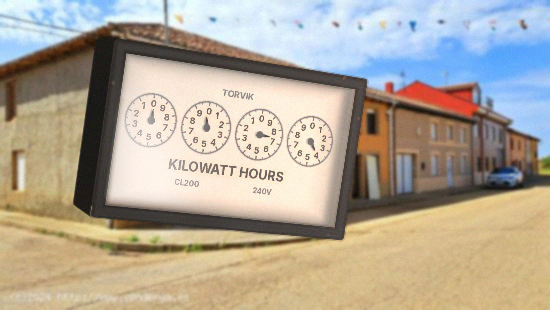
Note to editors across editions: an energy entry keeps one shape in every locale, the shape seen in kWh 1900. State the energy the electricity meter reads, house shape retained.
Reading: kWh 9974
